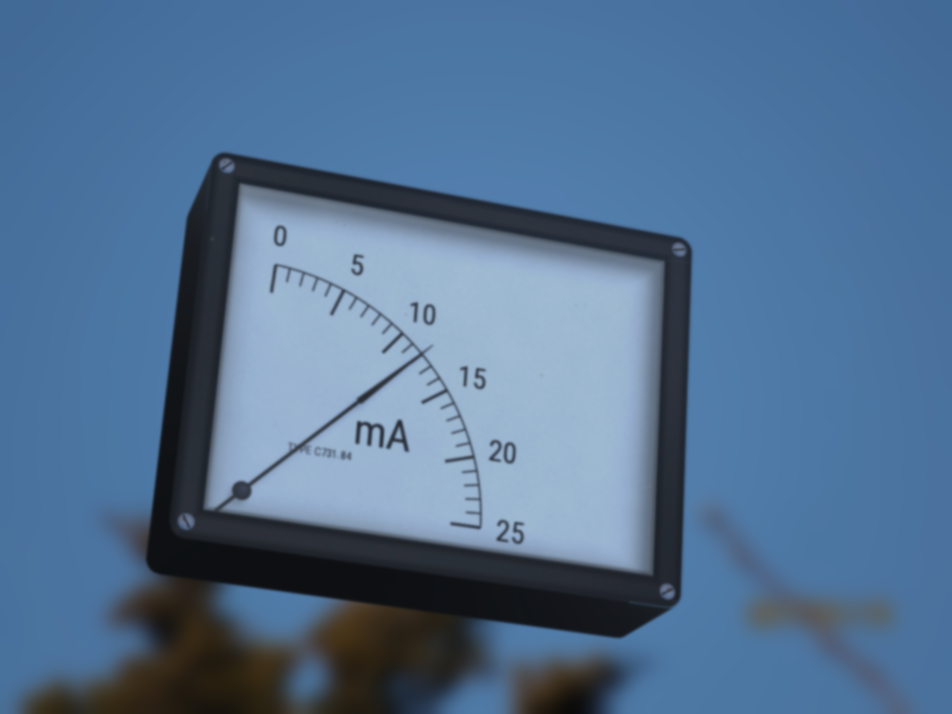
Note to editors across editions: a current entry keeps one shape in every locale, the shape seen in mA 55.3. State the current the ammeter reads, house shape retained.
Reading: mA 12
